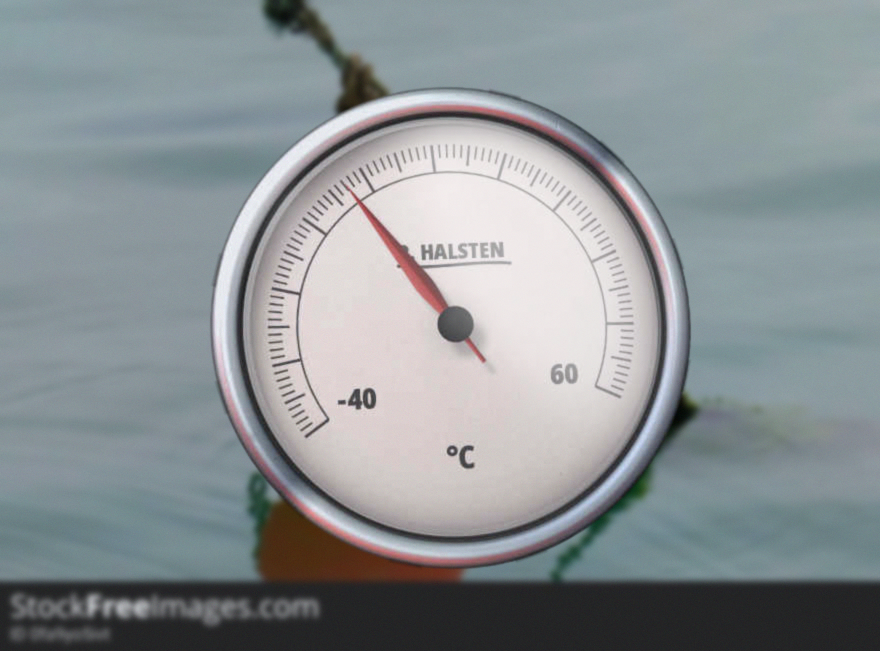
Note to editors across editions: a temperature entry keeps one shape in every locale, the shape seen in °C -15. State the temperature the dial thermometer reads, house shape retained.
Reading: °C -3
